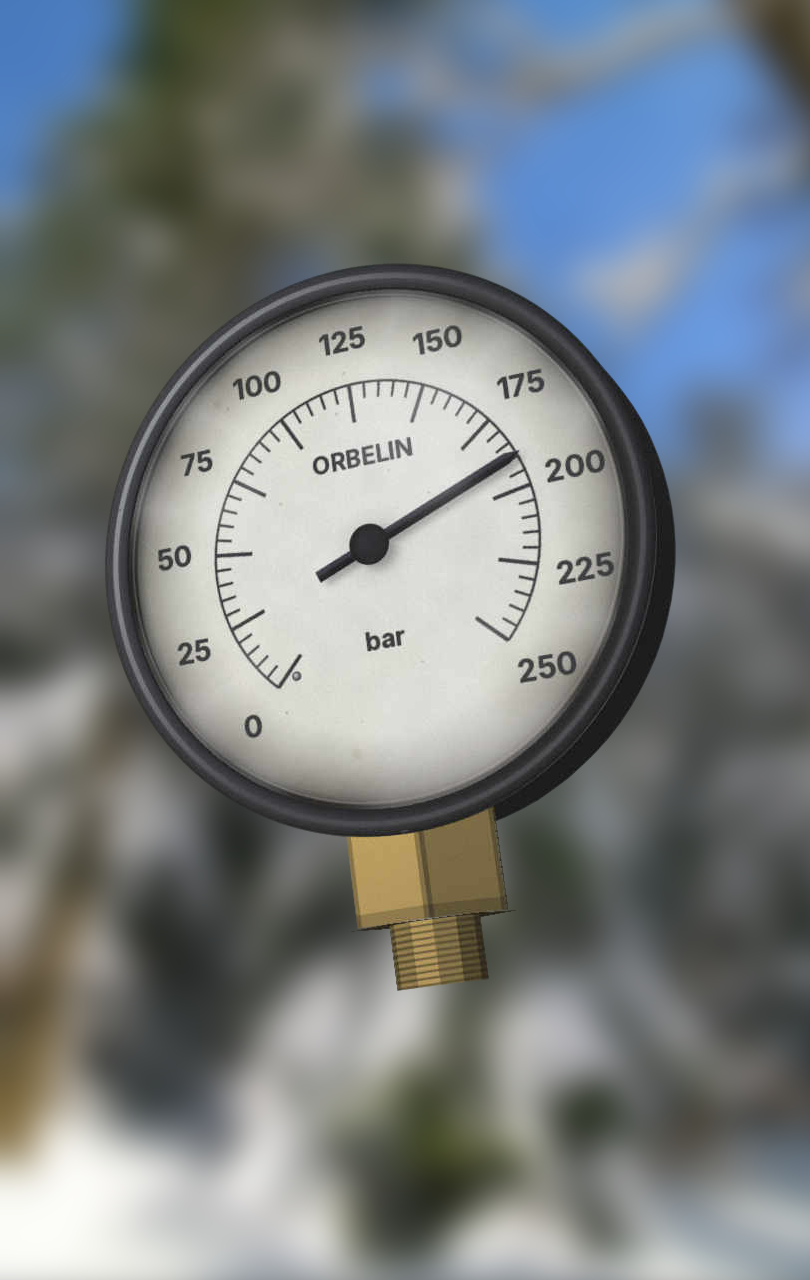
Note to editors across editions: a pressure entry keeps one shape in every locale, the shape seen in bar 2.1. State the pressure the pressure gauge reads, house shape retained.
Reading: bar 190
